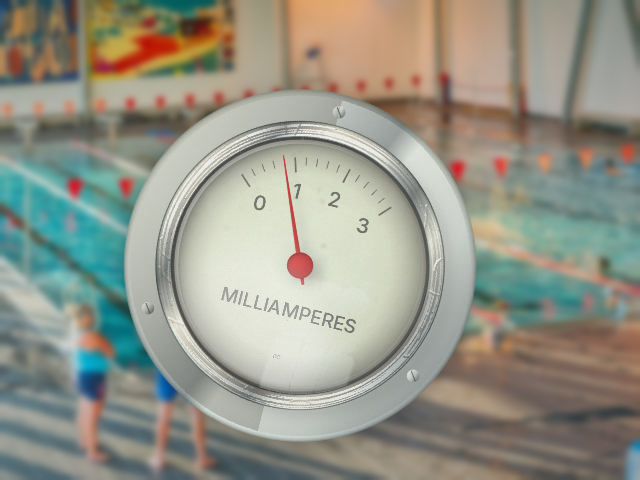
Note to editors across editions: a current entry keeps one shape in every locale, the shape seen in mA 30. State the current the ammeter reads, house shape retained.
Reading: mA 0.8
